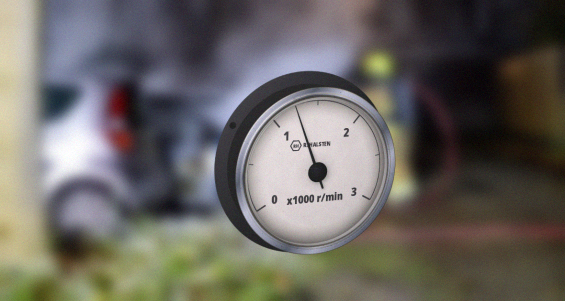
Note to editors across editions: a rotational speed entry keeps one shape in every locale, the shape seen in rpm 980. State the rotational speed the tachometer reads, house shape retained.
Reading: rpm 1250
